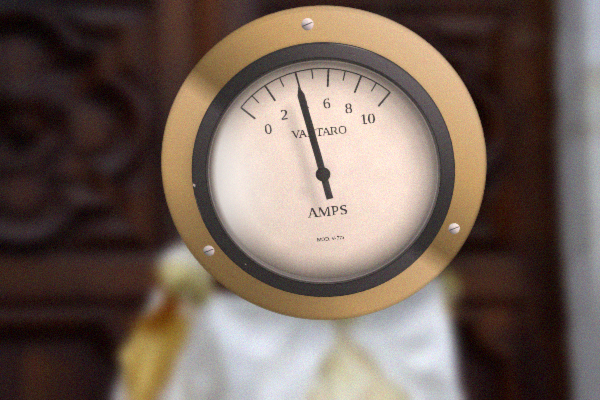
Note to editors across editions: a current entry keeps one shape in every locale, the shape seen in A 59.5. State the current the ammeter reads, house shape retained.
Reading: A 4
